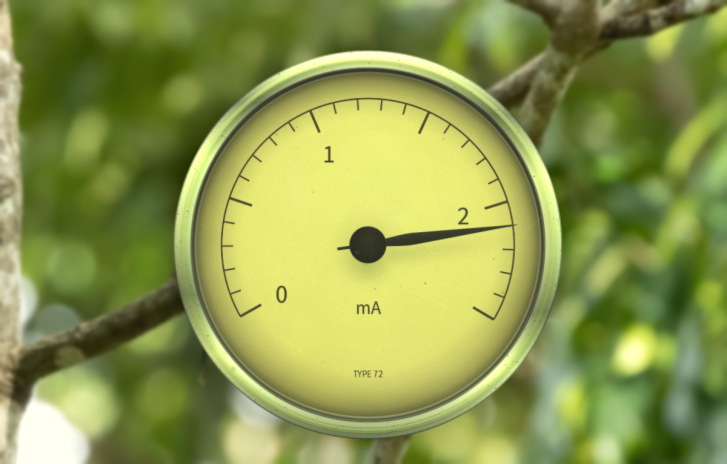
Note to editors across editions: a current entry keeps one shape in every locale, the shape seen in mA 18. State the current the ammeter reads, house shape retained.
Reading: mA 2.1
